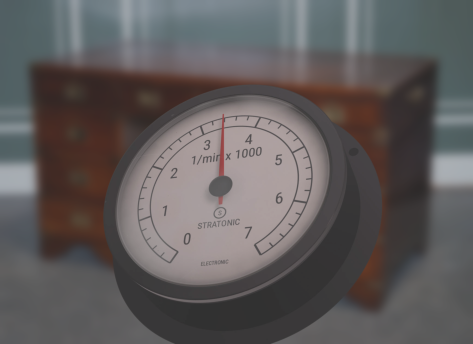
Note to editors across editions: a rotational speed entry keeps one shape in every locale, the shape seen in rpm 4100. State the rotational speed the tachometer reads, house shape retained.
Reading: rpm 3400
